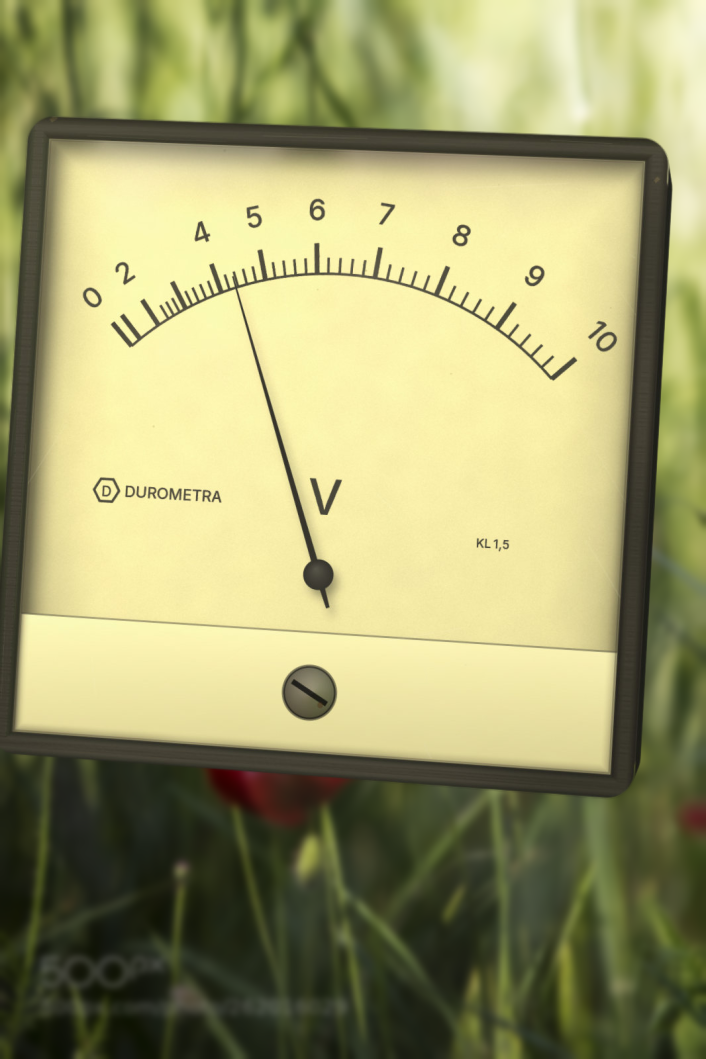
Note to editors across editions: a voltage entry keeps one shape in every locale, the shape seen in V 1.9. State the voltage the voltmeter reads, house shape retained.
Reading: V 4.4
